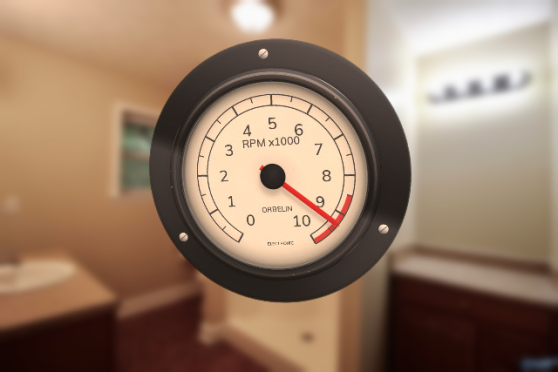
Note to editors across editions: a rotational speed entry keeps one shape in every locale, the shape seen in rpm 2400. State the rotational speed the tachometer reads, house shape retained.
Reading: rpm 9250
